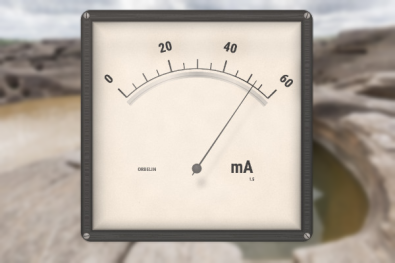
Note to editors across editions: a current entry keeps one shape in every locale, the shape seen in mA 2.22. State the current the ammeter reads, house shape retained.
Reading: mA 52.5
